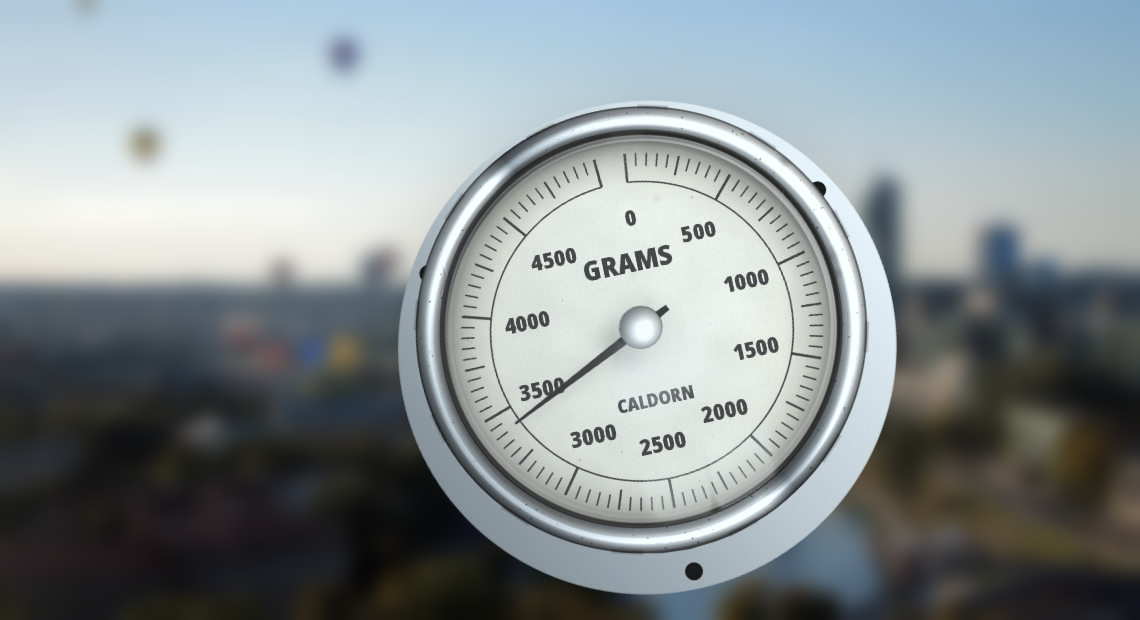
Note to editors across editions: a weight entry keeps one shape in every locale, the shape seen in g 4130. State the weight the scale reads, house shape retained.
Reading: g 3400
